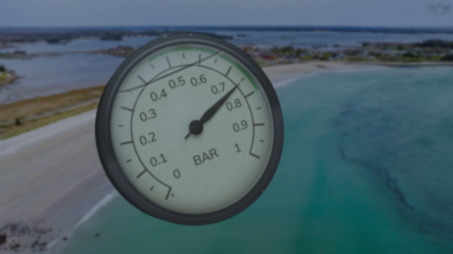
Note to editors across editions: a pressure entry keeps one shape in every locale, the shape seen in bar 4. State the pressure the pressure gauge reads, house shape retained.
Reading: bar 0.75
